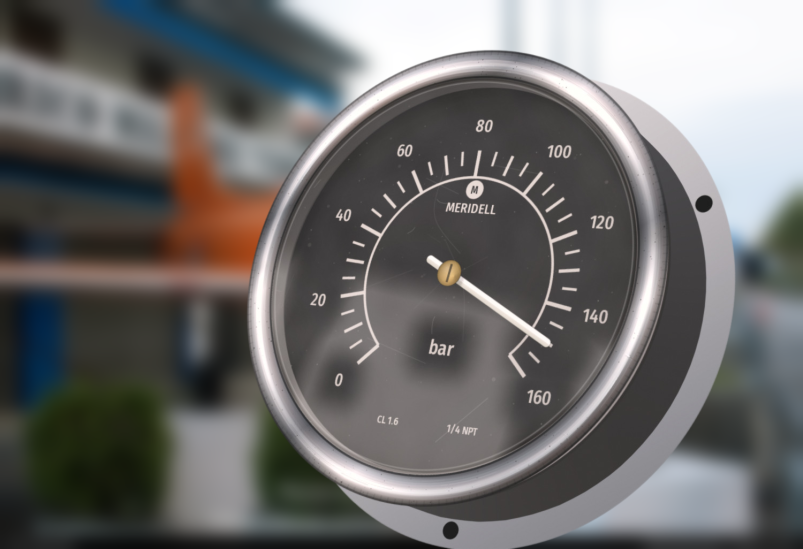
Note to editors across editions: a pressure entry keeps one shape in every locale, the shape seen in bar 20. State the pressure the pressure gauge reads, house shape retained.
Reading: bar 150
